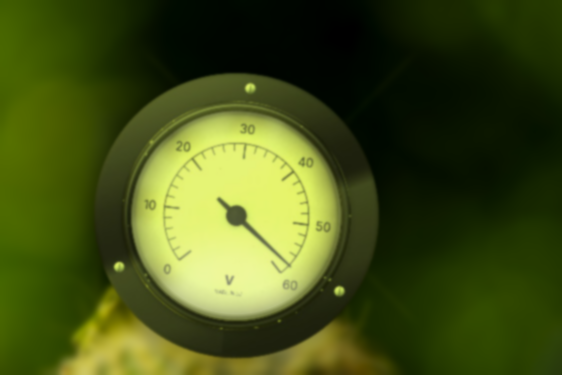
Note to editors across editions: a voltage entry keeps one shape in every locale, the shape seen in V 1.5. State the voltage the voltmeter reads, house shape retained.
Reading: V 58
